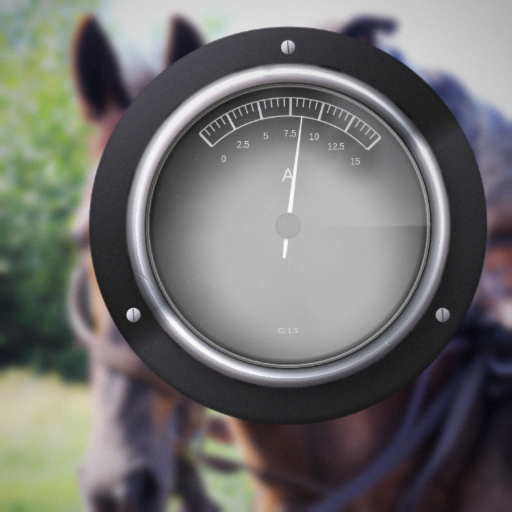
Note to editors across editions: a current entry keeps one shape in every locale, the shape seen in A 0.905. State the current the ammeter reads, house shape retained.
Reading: A 8.5
